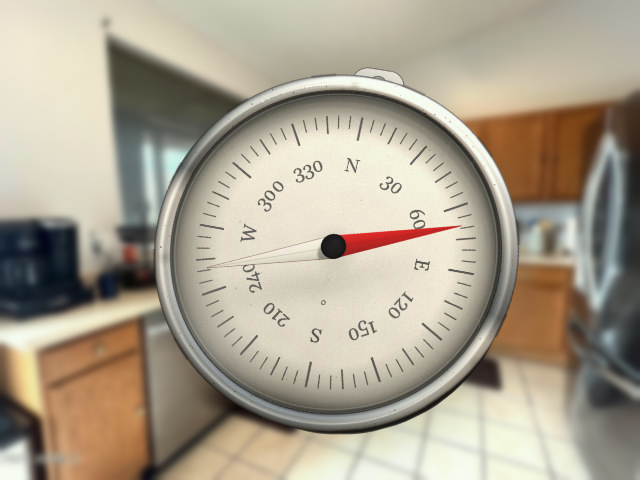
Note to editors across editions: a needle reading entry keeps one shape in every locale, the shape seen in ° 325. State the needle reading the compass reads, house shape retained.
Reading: ° 70
